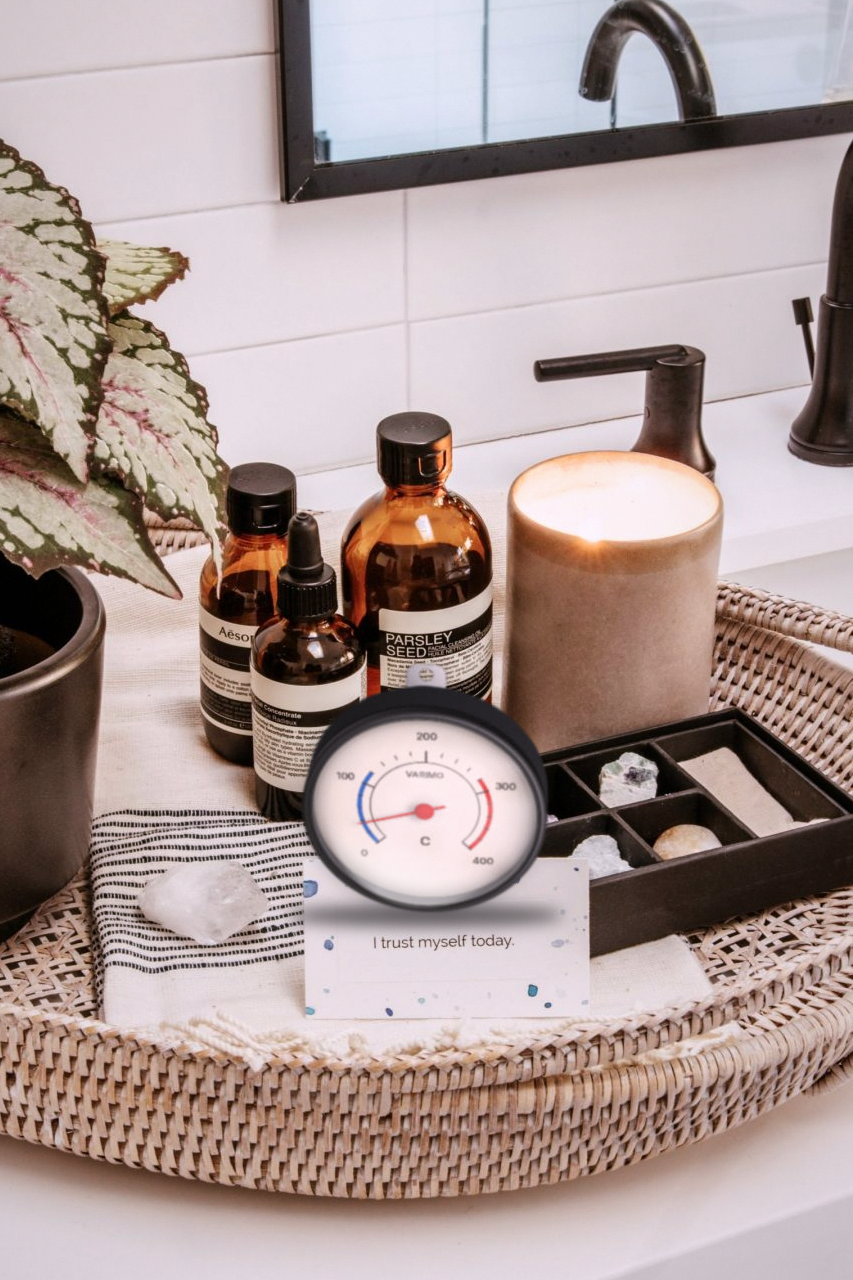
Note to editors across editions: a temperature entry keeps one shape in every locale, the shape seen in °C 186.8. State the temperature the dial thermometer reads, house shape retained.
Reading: °C 40
